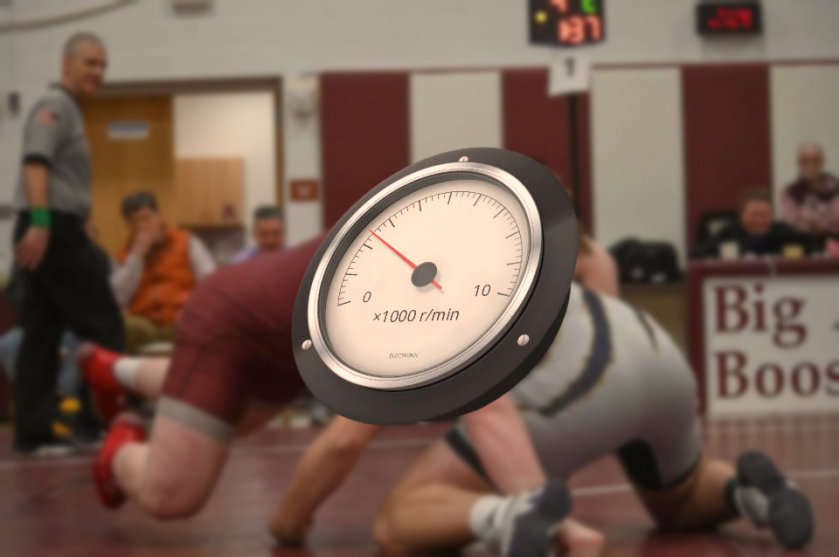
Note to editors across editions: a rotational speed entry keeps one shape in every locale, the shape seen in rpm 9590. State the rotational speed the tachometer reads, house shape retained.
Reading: rpm 2400
